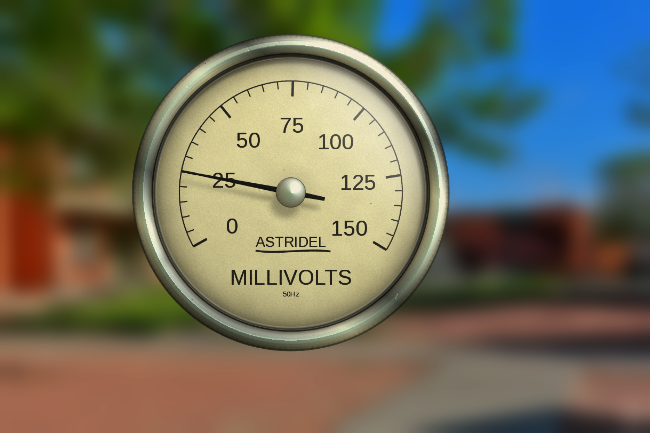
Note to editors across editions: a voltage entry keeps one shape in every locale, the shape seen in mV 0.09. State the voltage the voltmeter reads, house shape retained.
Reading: mV 25
